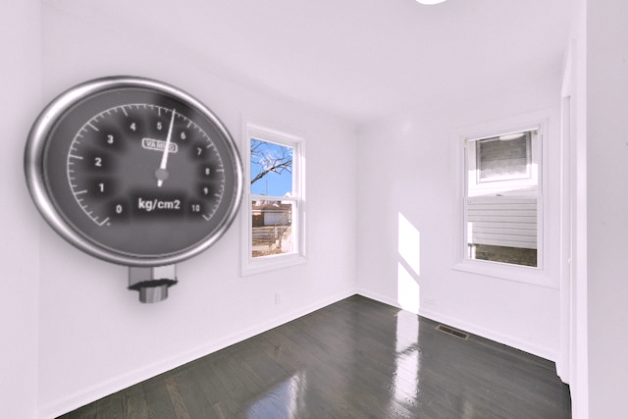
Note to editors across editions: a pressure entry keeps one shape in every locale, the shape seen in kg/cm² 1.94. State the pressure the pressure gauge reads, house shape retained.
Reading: kg/cm² 5.4
